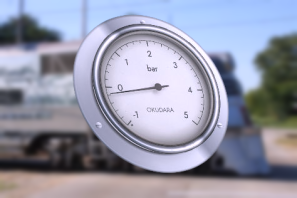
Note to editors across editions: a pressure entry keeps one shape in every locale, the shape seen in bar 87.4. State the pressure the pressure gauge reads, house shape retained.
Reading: bar -0.2
